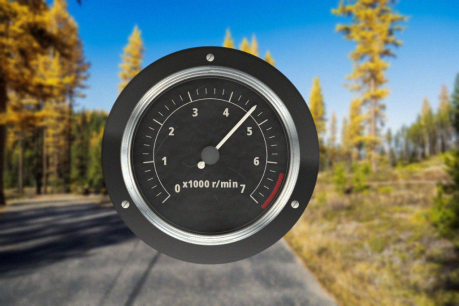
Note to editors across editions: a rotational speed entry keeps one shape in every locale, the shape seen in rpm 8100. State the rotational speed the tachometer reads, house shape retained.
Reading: rpm 4600
